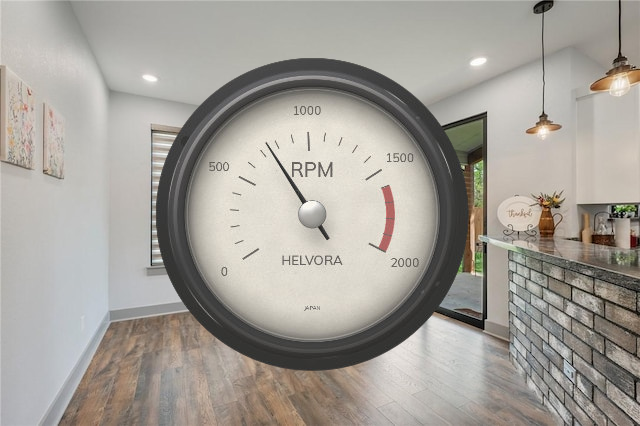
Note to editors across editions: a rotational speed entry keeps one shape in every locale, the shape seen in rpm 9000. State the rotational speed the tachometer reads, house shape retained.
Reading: rpm 750
